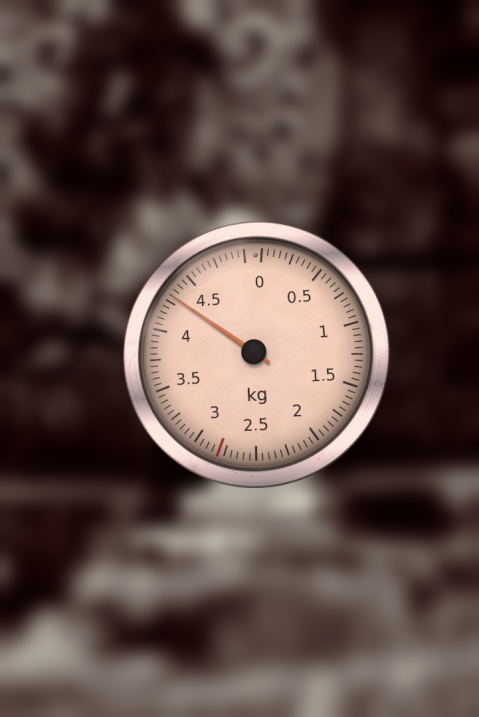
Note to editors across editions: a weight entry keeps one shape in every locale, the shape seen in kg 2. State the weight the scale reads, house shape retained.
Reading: kg 4.3
